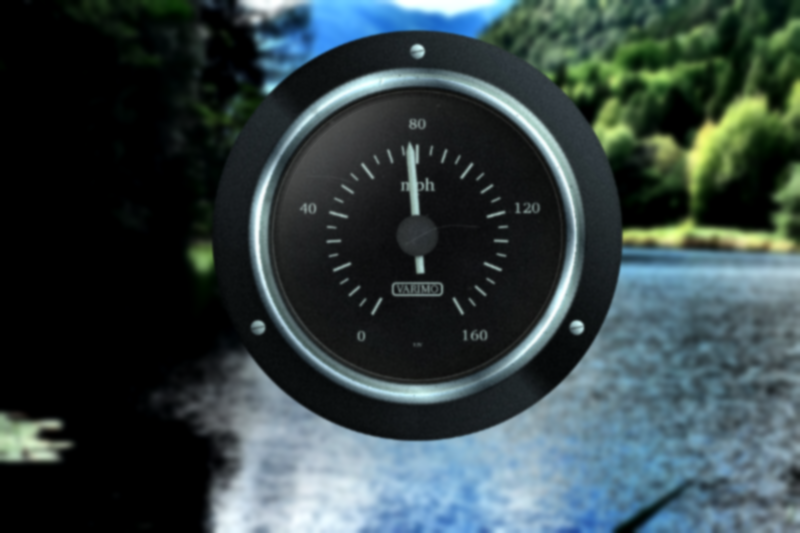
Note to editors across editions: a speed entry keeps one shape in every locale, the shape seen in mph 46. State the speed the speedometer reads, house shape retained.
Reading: mph 77.5
